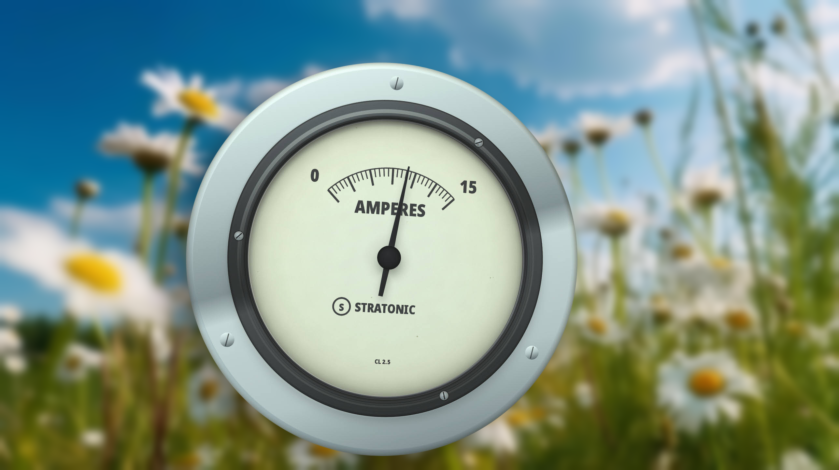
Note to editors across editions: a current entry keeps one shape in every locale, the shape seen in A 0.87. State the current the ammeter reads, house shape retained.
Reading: A 9
